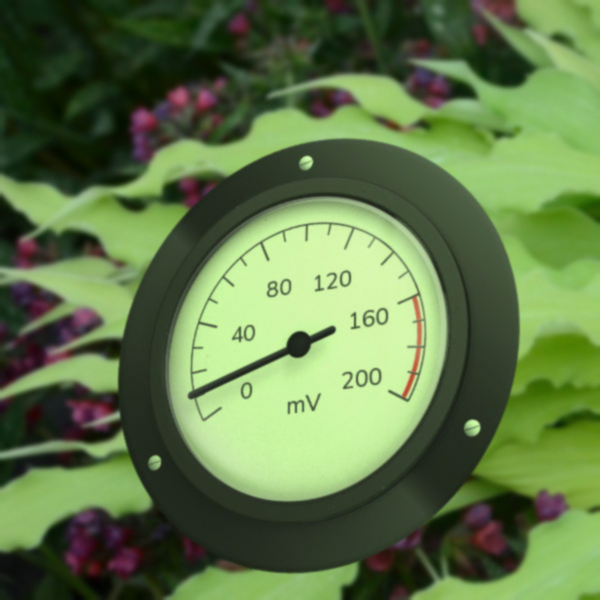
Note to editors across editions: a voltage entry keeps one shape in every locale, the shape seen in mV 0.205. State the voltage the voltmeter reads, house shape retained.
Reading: mV 10
